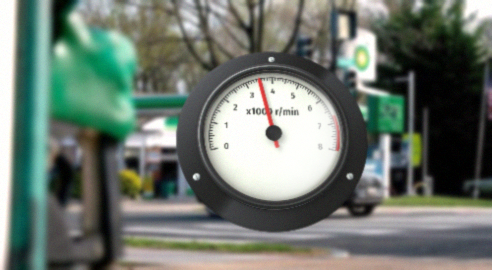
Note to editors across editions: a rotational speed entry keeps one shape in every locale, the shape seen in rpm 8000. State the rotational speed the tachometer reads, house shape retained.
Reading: rpm 3500
